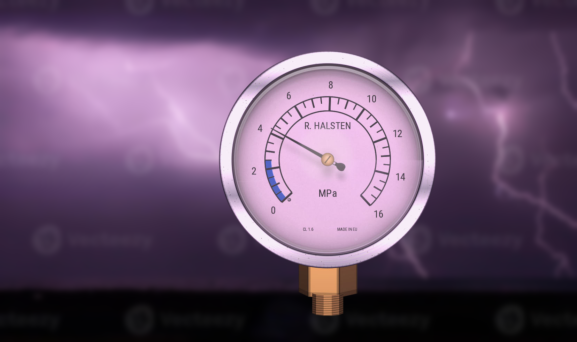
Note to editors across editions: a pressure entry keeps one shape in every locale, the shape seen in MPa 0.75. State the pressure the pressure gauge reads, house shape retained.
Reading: MPa 4.25
